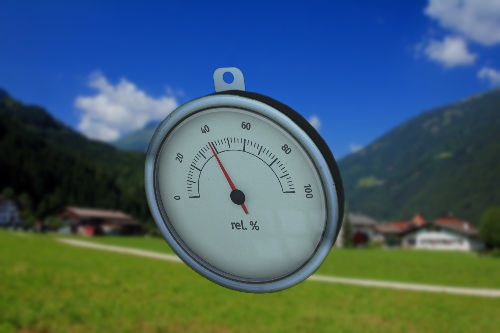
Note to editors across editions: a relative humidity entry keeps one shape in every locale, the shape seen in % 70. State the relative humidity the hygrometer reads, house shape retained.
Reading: % 40
